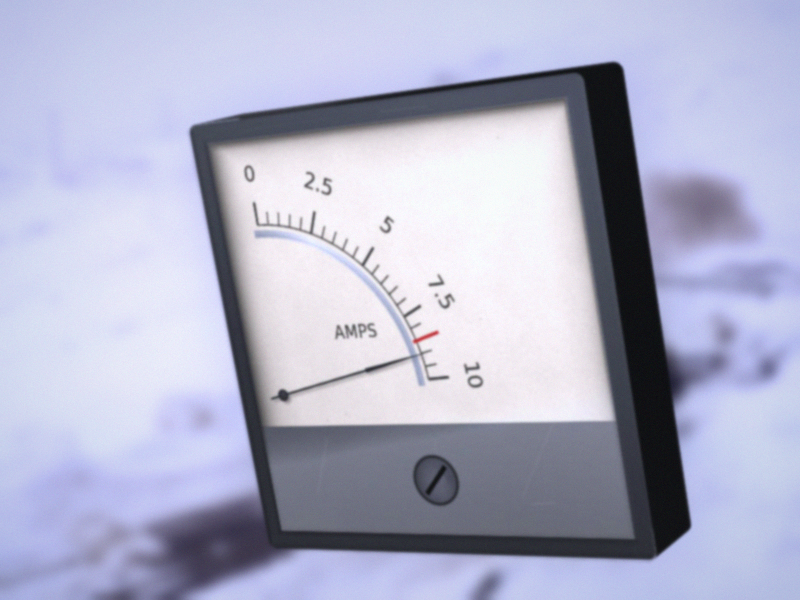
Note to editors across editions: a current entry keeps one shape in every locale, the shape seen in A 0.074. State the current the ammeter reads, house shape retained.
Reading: A 9
